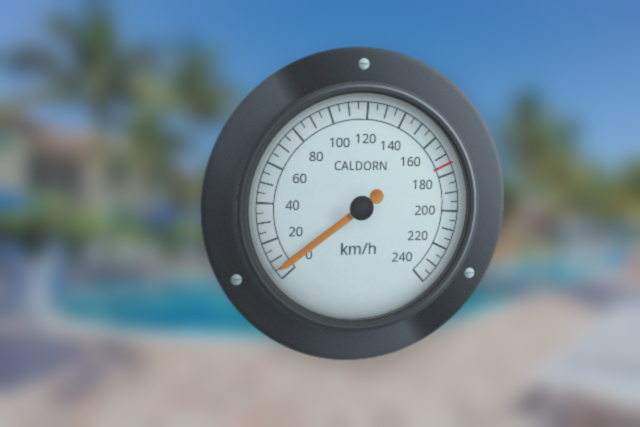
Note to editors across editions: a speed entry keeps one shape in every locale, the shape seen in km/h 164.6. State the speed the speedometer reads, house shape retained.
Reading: km/h 5
